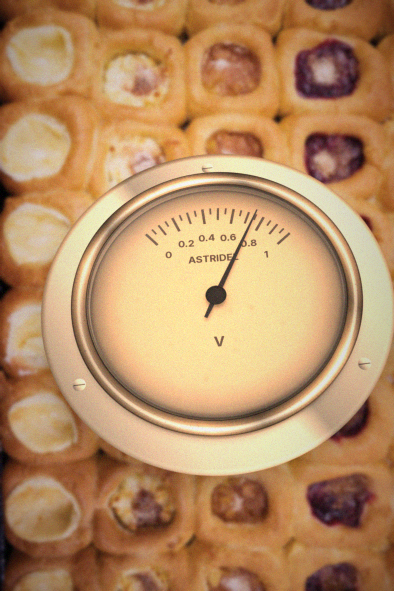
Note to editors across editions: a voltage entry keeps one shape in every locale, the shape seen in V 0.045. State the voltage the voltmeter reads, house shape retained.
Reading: V 0.75
